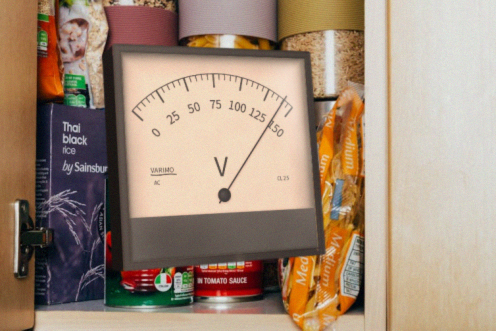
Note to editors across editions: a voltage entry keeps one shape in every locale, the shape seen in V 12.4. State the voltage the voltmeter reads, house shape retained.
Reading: V 140
